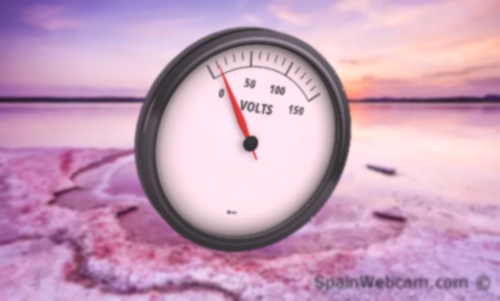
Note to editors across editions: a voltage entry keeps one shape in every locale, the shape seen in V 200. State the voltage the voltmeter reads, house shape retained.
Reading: V 10
